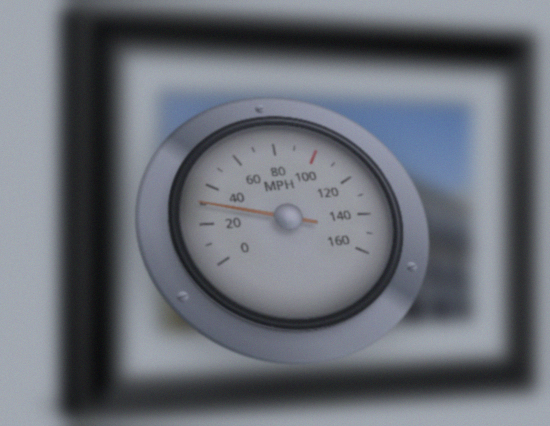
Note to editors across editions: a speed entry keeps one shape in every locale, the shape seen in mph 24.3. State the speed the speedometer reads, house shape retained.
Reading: mph 30
